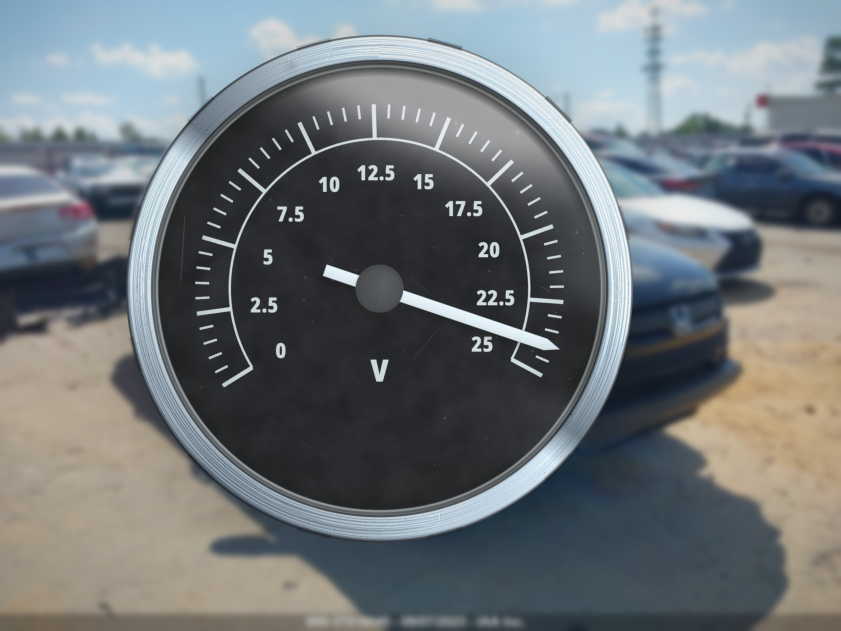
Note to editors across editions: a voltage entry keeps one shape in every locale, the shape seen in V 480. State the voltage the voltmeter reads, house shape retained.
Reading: V 24
